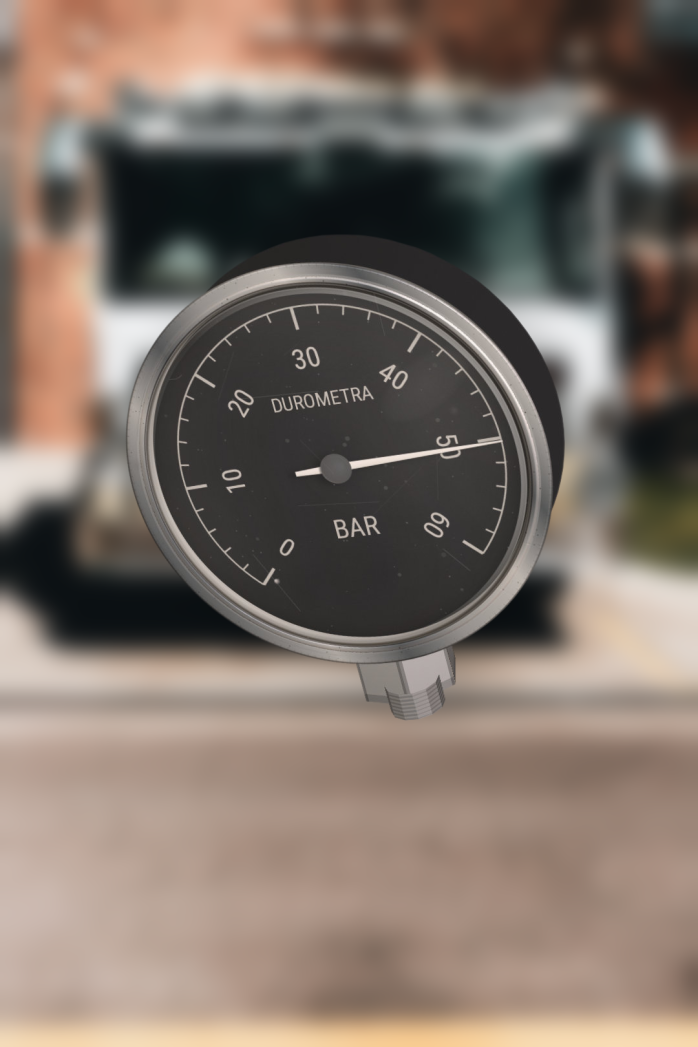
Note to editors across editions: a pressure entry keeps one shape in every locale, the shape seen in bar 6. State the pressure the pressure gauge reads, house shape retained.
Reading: bar 50
